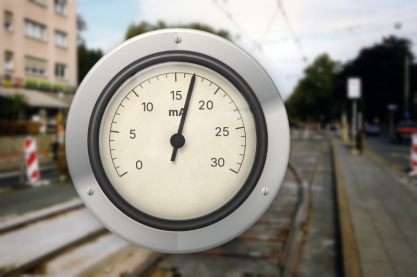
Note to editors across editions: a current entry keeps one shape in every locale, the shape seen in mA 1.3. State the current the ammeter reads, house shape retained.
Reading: mA 17
